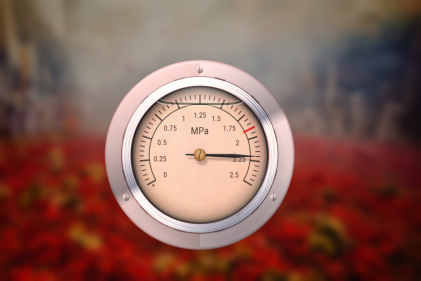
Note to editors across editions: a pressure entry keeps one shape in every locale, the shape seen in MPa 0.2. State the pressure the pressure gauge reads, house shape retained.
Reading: MPa 2.2
